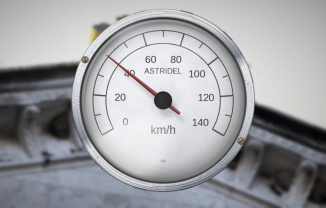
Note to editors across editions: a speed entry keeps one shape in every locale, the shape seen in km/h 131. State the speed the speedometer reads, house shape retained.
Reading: km/h 40
